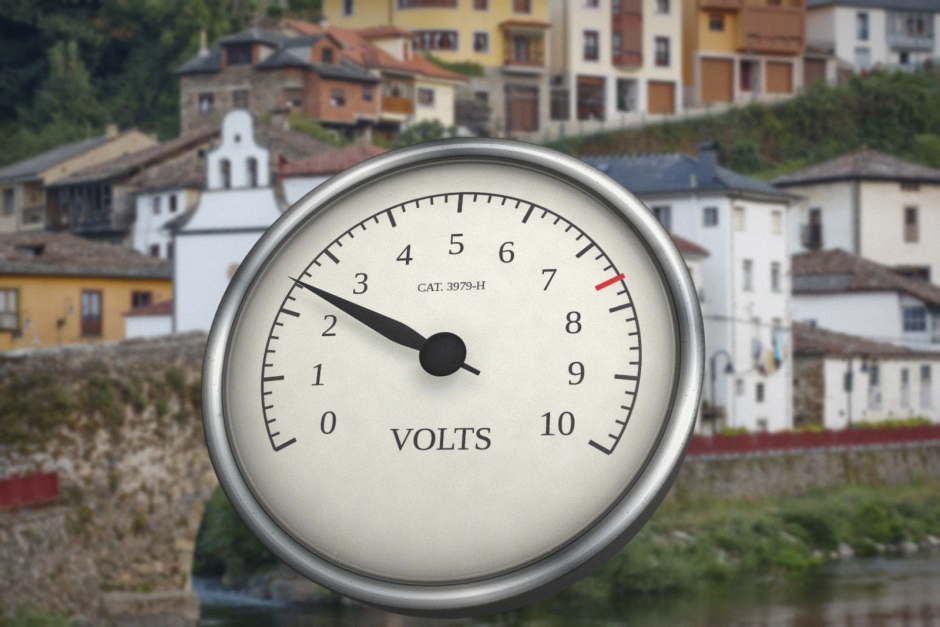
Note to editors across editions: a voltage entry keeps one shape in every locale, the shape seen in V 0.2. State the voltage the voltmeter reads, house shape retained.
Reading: V 2.4
